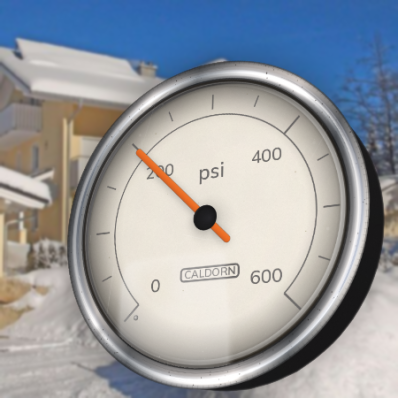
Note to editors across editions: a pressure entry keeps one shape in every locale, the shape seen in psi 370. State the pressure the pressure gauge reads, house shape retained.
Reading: psi 200
